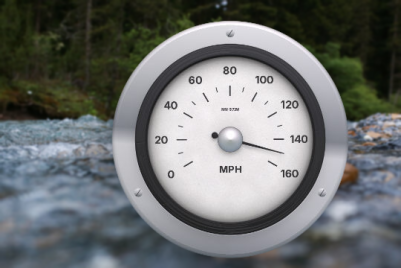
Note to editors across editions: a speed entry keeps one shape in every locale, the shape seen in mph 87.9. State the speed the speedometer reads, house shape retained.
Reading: mph 150
